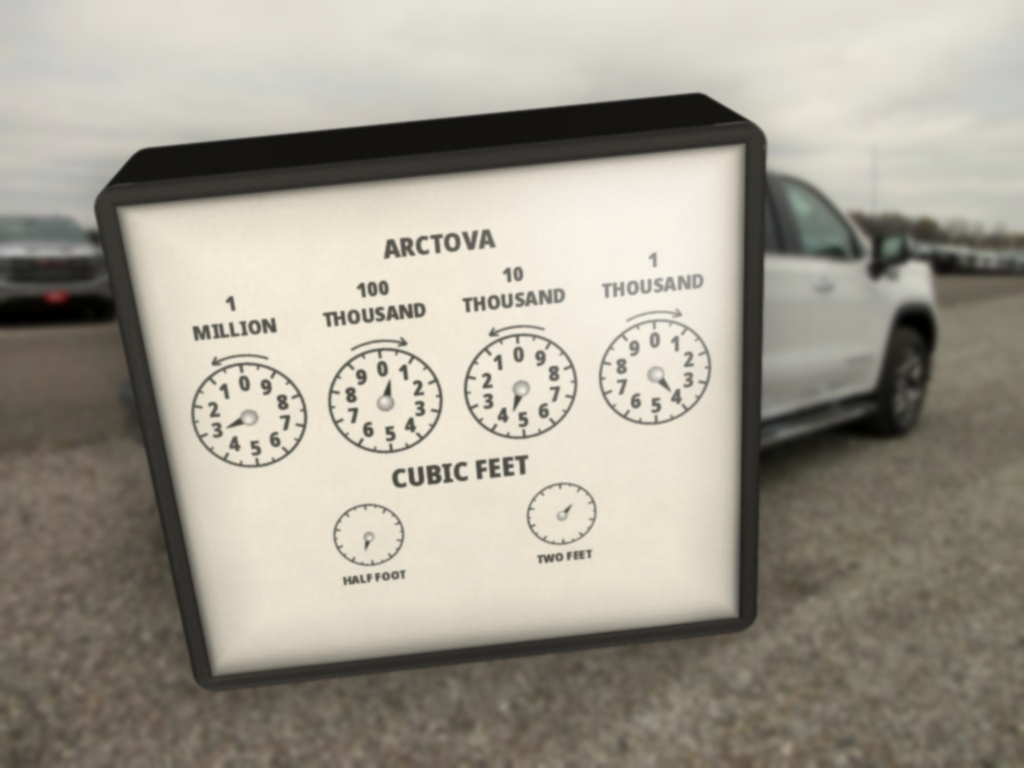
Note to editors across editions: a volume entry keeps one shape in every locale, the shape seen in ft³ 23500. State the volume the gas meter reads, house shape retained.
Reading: ft³ 304400
